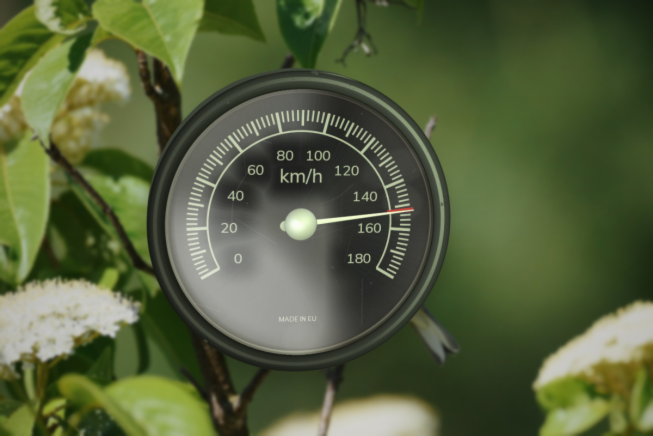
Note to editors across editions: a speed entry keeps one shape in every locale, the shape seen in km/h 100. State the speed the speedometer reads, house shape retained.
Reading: km/h 152
